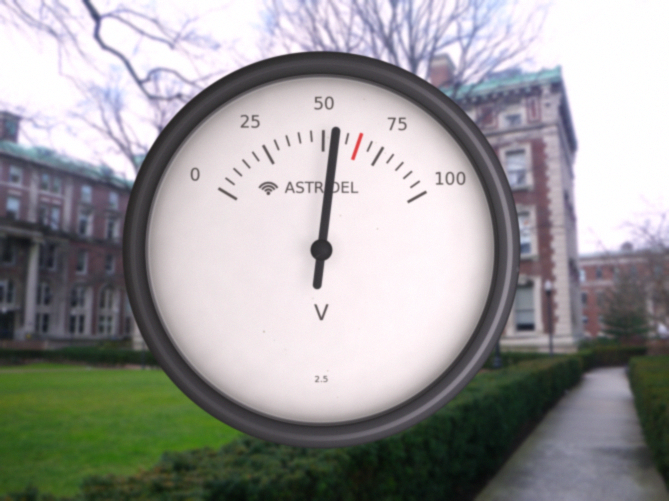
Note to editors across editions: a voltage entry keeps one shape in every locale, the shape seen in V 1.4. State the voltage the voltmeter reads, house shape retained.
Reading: V 55
